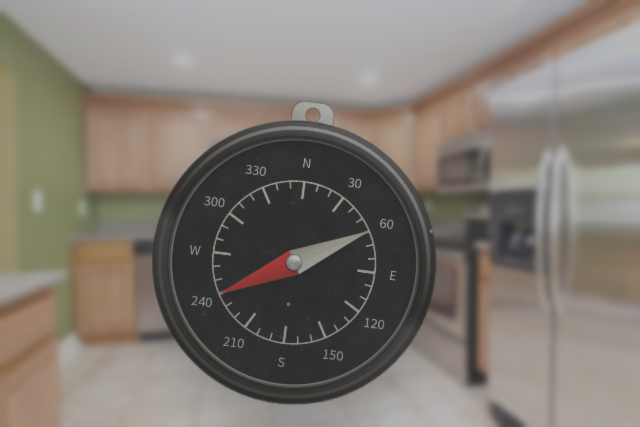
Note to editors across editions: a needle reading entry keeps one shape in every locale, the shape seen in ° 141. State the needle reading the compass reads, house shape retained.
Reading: ° 240
